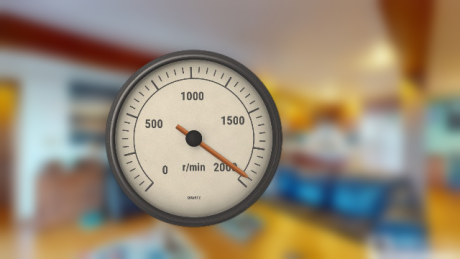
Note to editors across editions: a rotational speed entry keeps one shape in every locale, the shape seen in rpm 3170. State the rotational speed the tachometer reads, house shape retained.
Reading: rpm 1950
